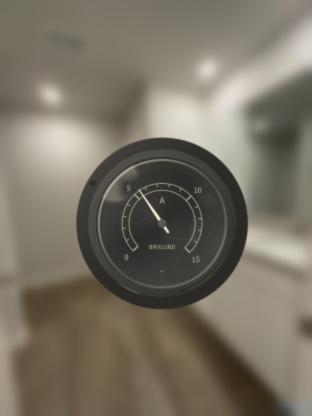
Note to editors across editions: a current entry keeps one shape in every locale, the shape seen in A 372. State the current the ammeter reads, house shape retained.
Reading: A 5.5
